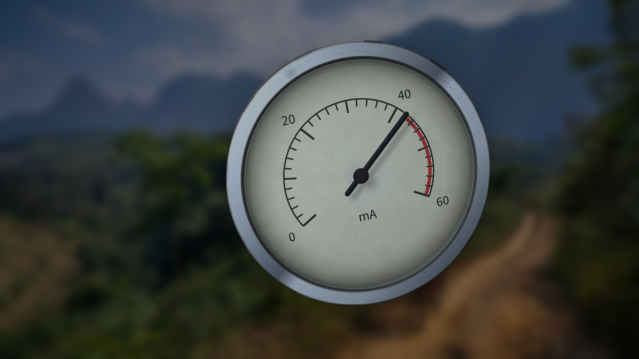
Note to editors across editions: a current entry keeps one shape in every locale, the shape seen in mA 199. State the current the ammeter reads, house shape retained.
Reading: mA 42
